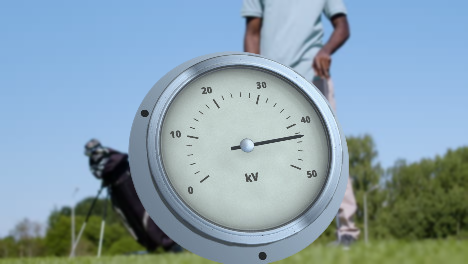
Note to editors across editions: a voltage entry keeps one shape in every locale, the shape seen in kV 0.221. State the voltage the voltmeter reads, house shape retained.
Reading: kV 43
